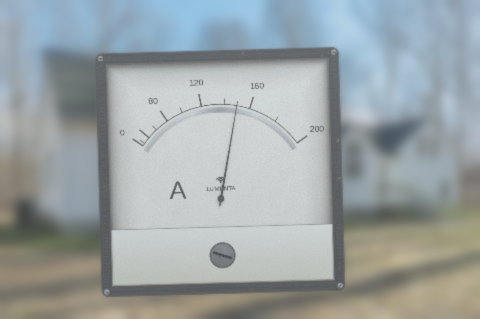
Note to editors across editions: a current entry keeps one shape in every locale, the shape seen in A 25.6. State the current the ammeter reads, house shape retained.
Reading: A 150
